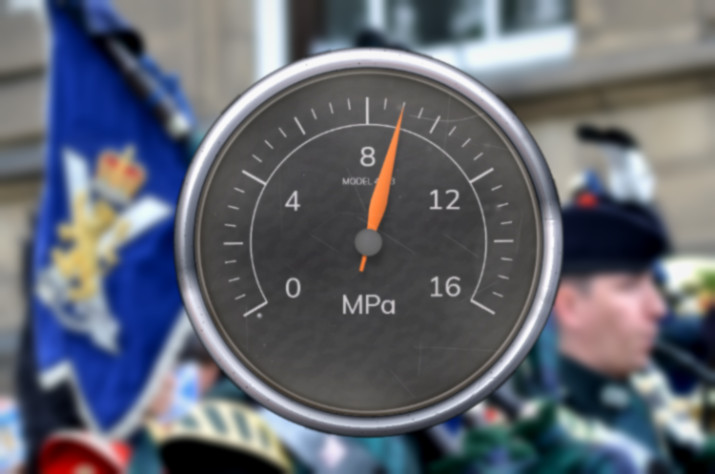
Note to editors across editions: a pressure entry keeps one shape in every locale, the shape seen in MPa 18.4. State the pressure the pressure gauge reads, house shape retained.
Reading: MPa 9
